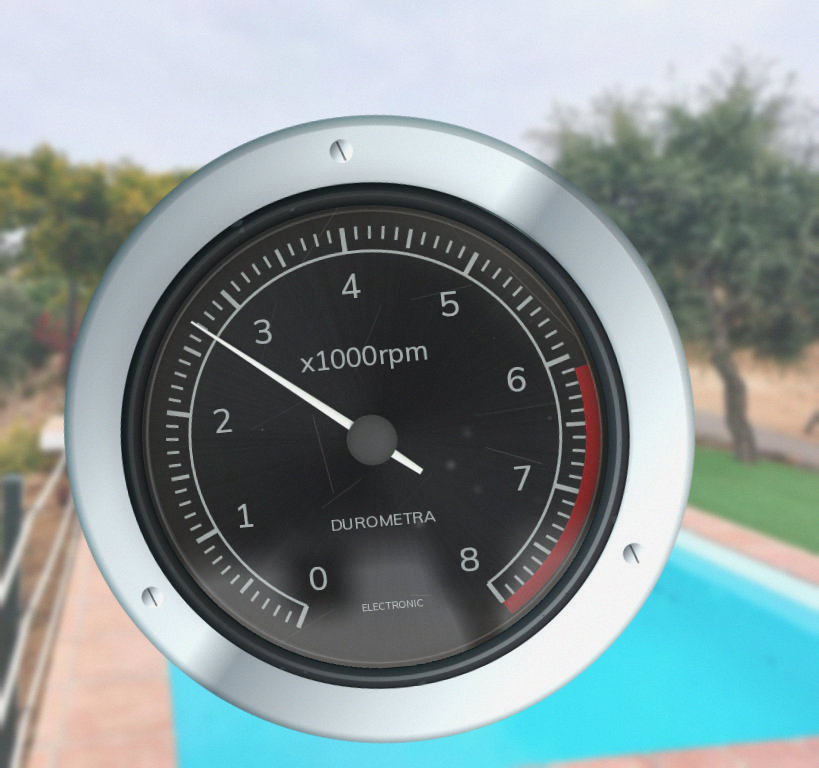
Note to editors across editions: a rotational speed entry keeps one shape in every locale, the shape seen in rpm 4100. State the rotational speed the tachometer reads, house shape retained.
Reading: rpm 2700
